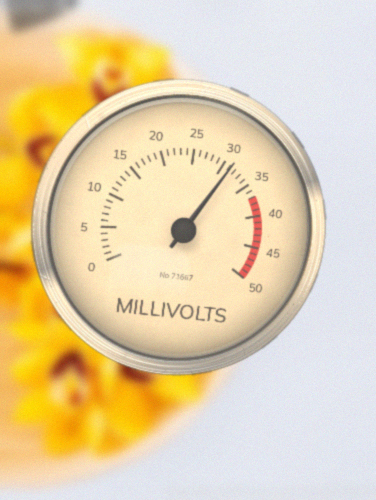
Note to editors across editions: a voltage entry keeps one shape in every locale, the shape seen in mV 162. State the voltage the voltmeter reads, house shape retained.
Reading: mV 31
